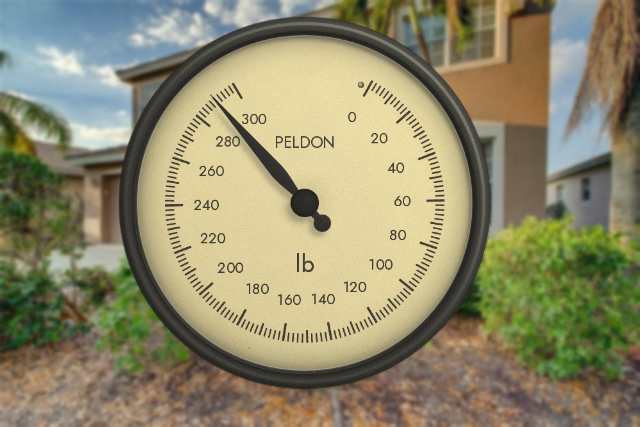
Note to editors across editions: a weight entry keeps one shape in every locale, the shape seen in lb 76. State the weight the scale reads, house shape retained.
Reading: lb 290
